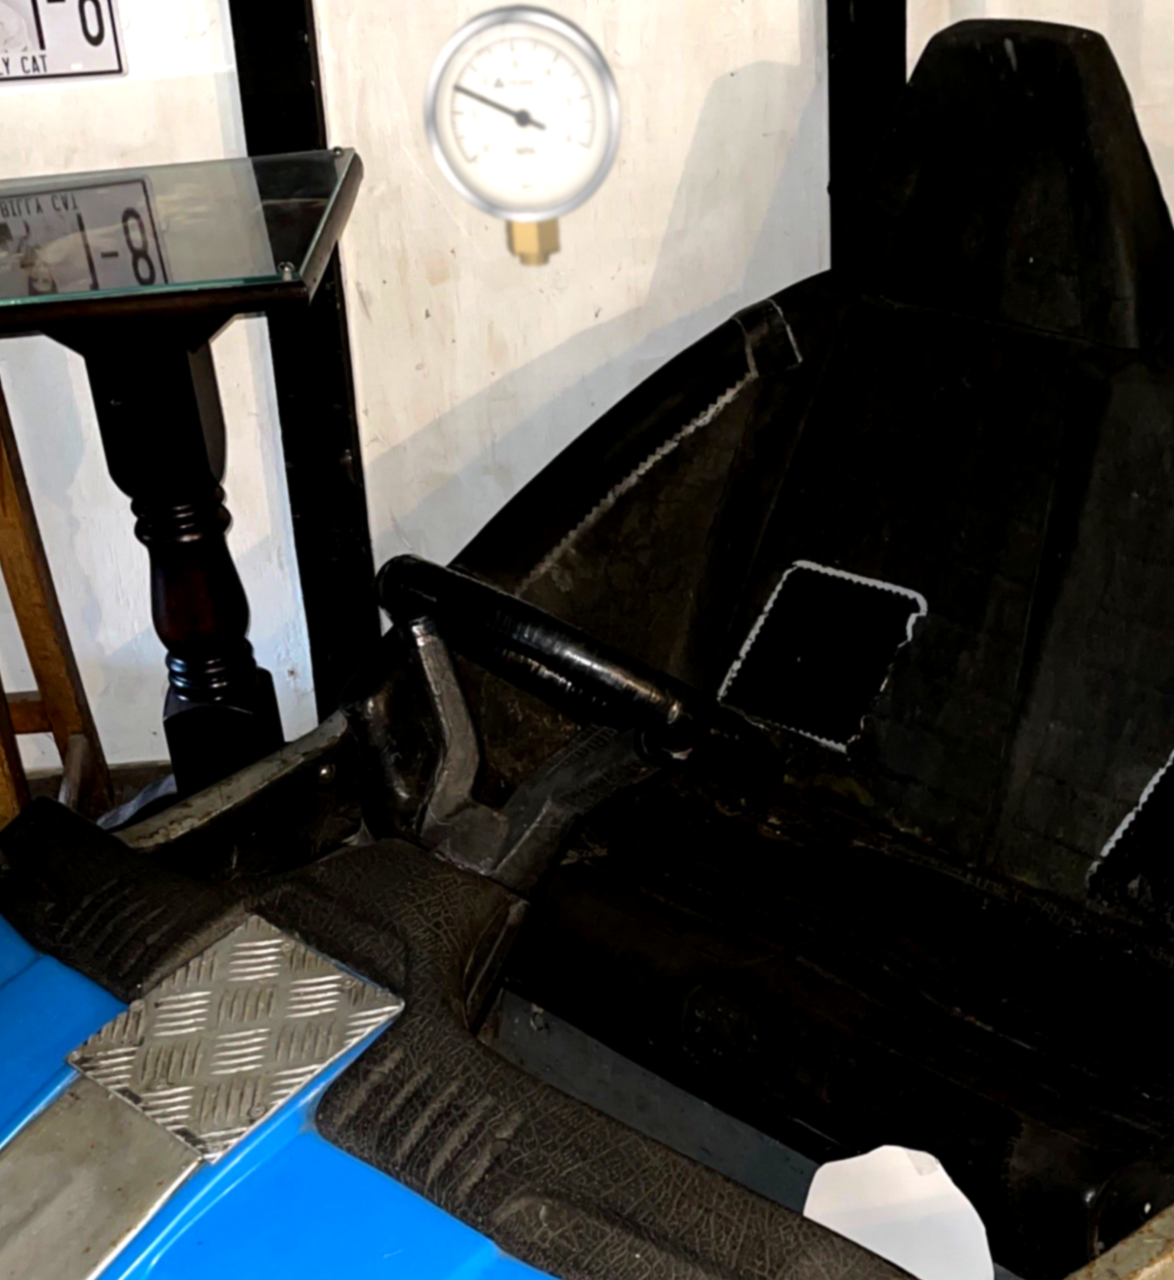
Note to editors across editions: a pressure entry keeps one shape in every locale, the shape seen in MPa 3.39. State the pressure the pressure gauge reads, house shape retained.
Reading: MPa 1.5
